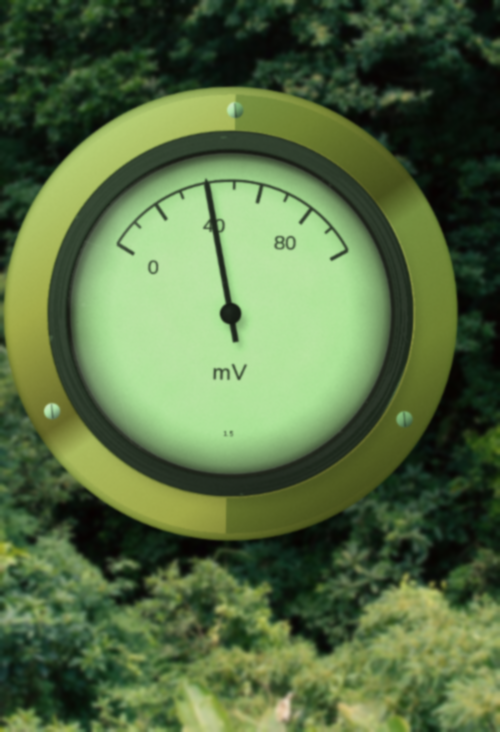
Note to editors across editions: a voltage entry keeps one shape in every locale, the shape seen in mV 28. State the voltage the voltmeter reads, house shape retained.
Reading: mV 40
